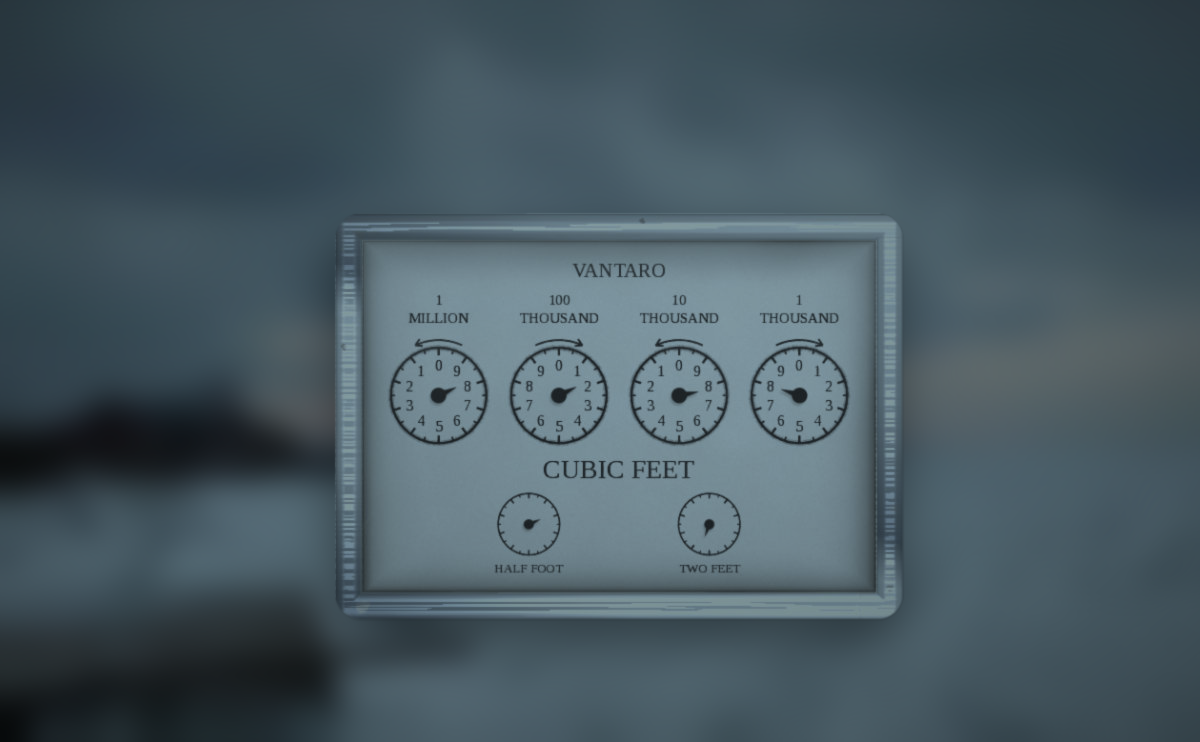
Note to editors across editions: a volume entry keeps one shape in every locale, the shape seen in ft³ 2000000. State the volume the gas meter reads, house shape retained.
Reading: ft³ 817800
